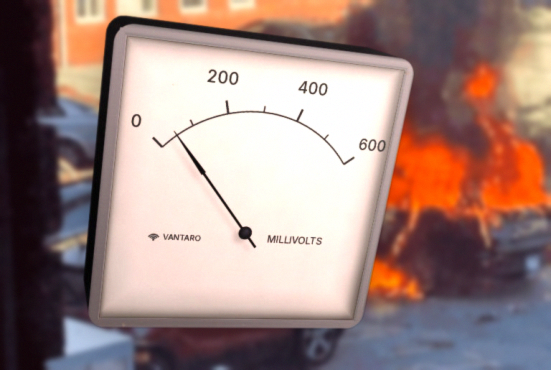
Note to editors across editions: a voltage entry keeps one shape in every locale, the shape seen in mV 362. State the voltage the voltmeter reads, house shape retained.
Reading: mV 50
